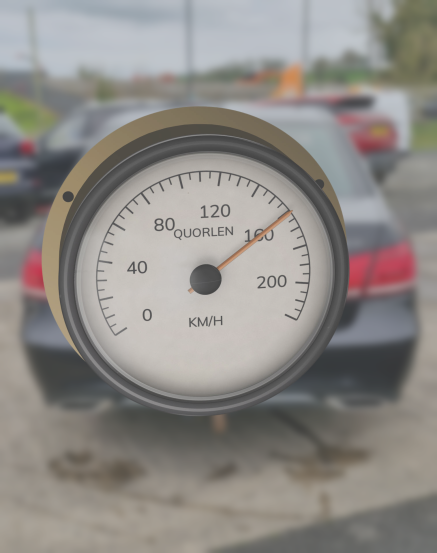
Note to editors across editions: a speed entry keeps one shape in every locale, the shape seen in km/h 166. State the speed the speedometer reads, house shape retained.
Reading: km/h 160
